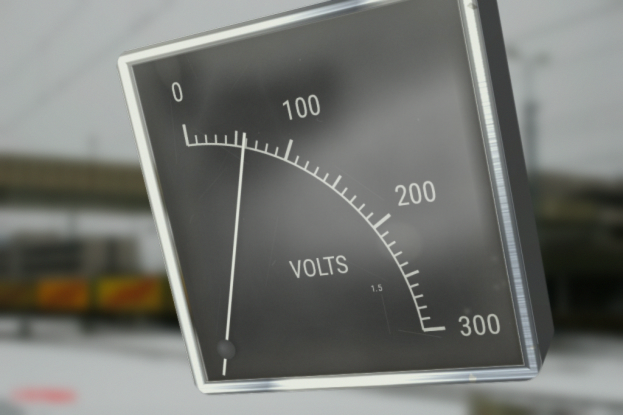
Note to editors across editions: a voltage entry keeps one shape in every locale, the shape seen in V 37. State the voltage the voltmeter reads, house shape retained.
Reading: V 60
